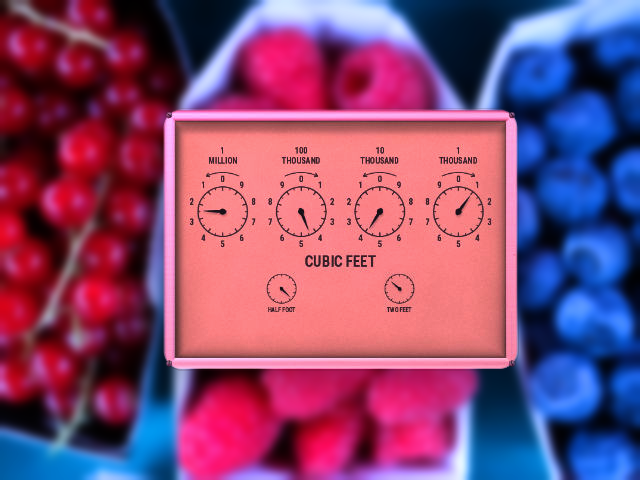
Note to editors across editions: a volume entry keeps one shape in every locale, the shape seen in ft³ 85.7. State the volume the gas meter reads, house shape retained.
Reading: ft³ 244100
